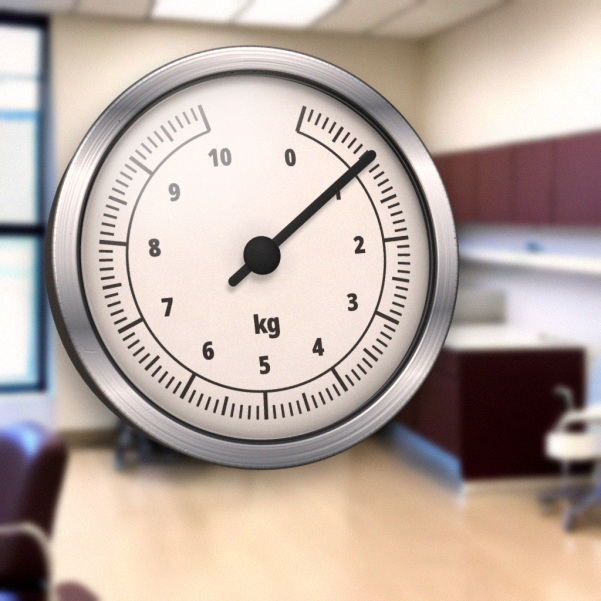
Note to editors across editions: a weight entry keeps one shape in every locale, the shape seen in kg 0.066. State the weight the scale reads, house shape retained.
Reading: kg 0.95
